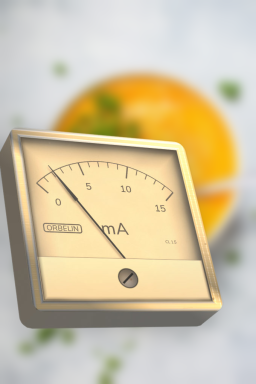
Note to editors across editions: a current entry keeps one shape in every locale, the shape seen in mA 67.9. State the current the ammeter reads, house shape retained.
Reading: mA 2
